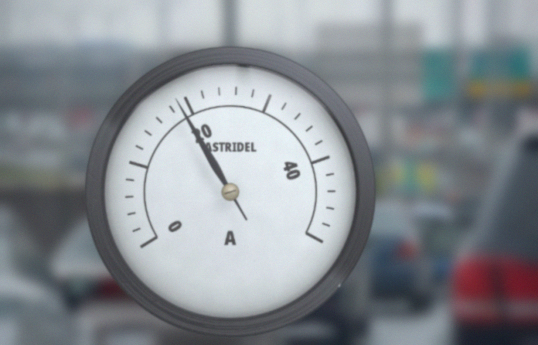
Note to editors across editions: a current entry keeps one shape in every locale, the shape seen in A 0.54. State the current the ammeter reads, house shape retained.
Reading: A 19
